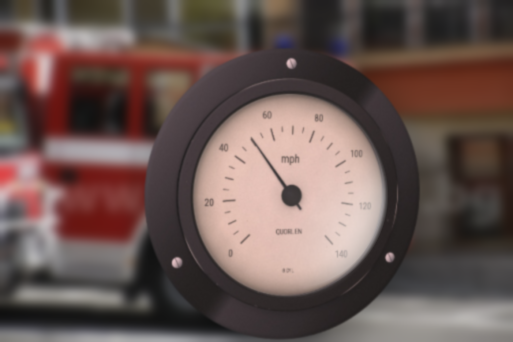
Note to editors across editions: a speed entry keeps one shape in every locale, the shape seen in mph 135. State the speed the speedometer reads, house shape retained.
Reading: mph 50
